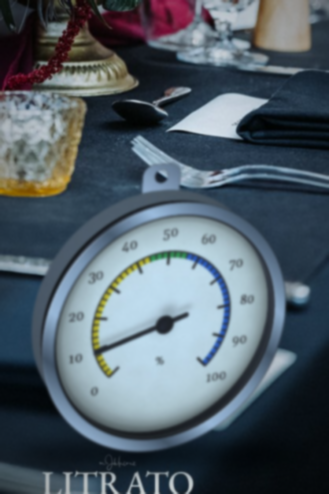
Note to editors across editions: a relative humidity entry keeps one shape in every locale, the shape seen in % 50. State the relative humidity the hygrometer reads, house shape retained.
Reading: % 10
